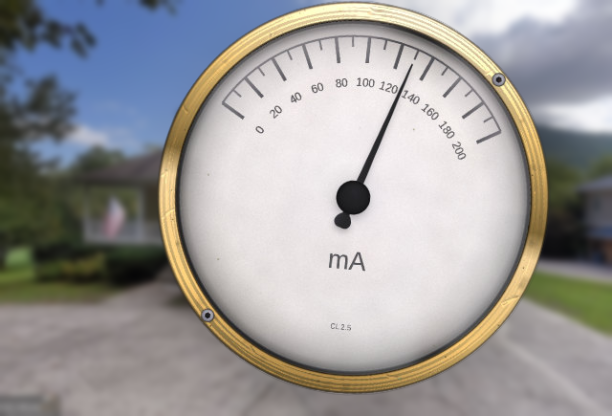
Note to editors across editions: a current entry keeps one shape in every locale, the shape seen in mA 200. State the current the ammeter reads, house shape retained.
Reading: mA 130
